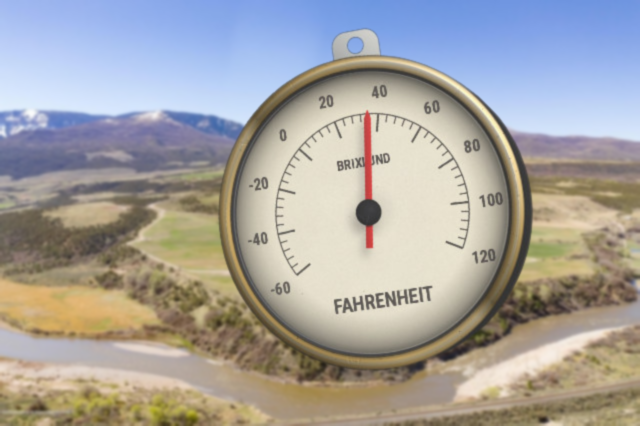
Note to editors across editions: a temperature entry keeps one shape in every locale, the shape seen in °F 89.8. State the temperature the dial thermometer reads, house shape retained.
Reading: °F 36
